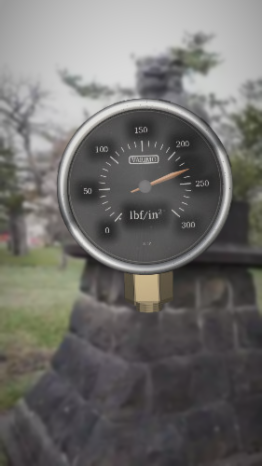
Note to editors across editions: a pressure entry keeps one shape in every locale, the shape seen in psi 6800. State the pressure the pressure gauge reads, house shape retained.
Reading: psi 230
